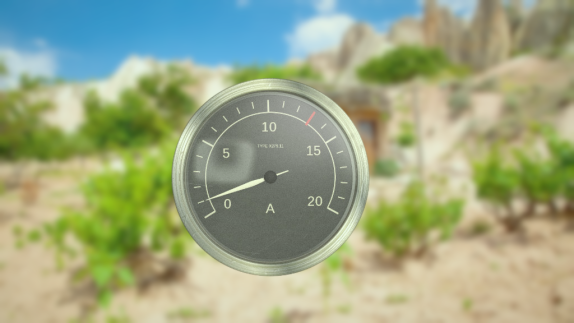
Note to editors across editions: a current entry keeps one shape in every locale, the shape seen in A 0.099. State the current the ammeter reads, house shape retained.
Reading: A 1
